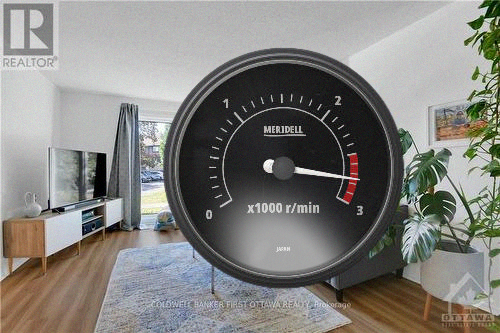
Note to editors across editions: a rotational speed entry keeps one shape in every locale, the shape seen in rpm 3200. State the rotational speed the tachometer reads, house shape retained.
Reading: rpm 2750
